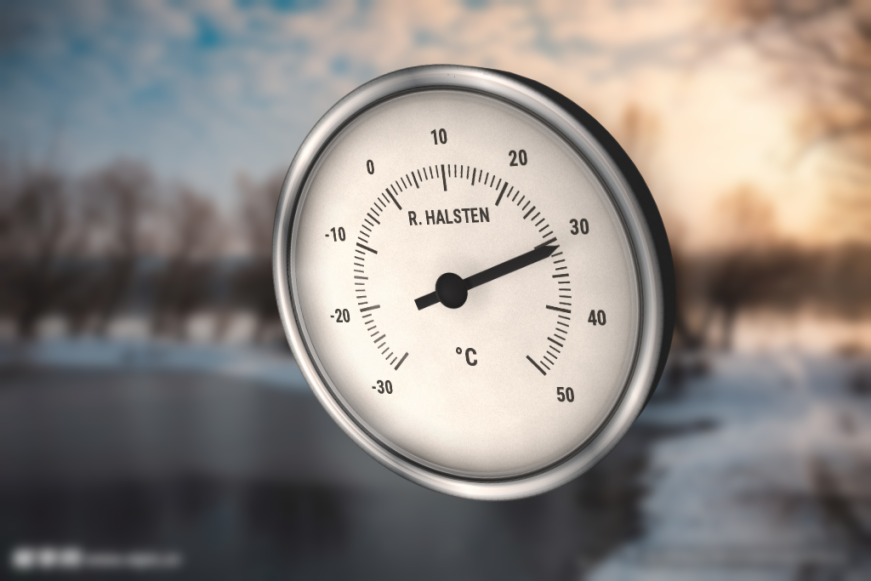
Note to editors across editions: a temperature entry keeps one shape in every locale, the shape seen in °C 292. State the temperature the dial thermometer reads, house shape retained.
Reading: °C 31
